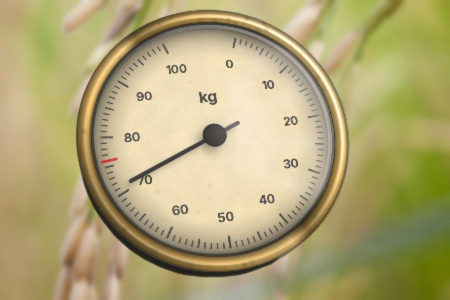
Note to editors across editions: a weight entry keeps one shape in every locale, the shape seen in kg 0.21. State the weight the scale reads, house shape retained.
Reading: kg 71
